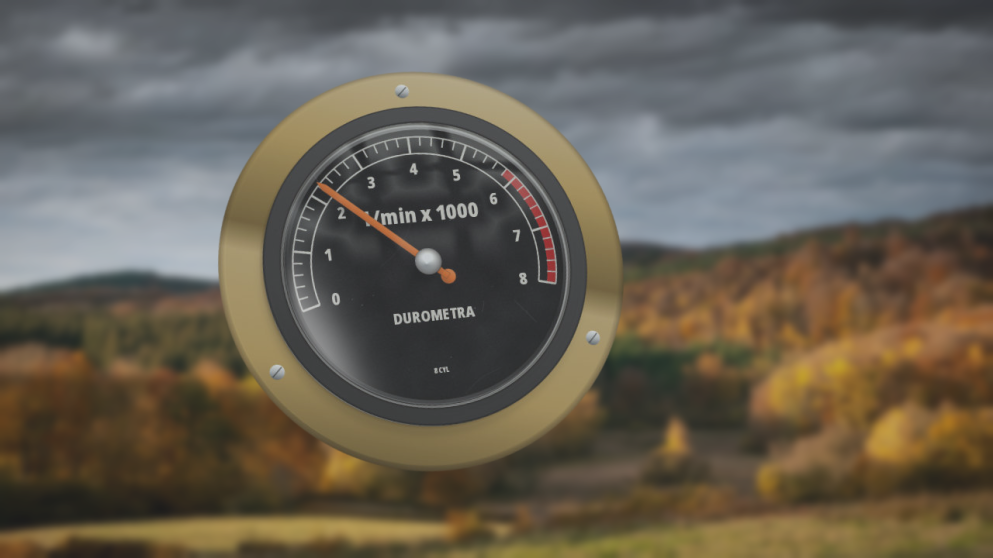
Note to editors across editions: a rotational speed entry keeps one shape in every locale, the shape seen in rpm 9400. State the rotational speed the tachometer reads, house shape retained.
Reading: rpm 2200
